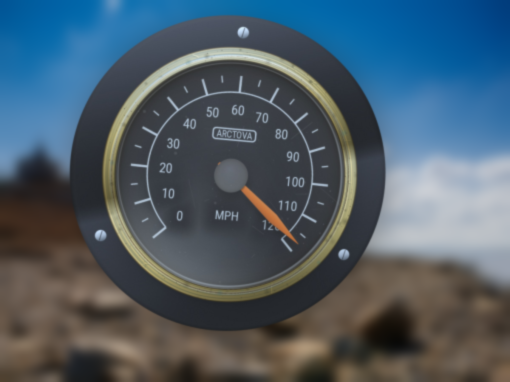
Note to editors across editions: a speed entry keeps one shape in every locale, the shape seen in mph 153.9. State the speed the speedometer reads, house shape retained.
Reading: mph 117.5
